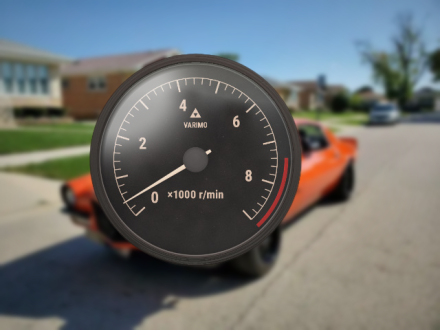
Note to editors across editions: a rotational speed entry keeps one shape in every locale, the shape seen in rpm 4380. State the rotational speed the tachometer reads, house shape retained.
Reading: rpm 400
